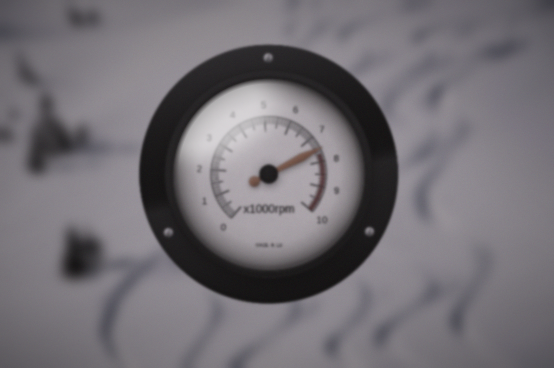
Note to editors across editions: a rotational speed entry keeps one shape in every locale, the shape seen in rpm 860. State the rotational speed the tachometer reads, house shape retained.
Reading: rpm 7500
